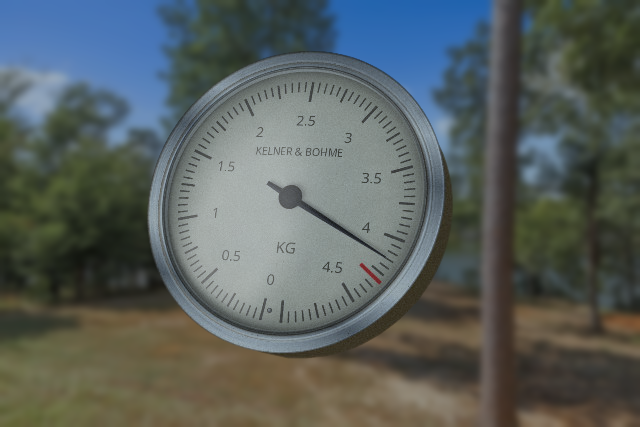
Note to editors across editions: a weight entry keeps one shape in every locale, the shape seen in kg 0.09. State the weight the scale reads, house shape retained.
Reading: kg 4.15
